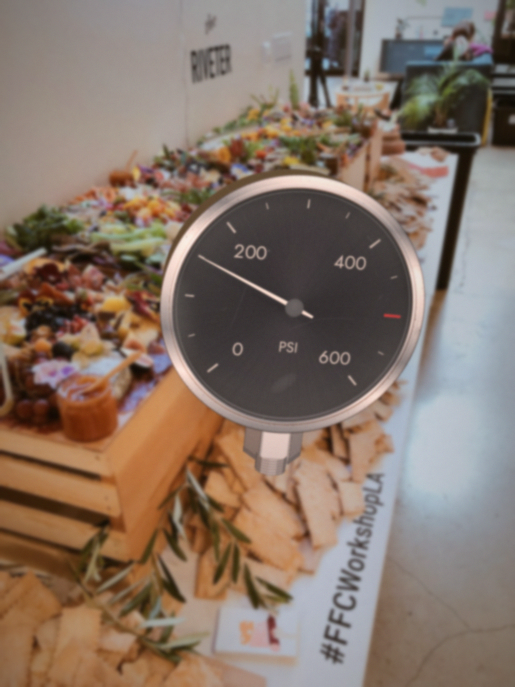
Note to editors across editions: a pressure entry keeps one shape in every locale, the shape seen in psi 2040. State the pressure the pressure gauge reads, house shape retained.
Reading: psi 150
